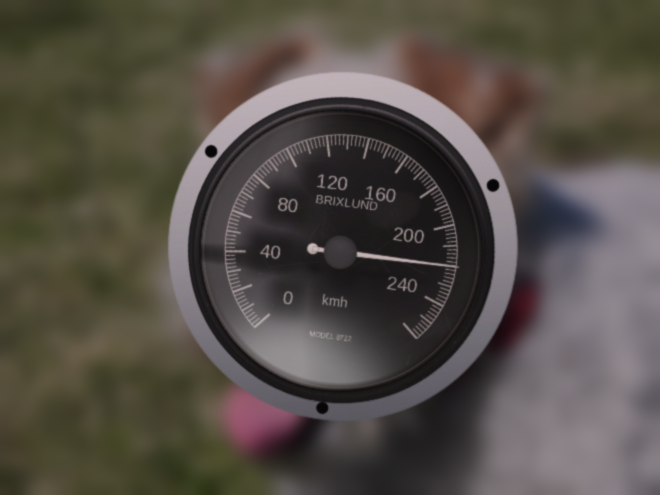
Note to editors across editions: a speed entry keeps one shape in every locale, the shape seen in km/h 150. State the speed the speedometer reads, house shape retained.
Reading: km/h 220
